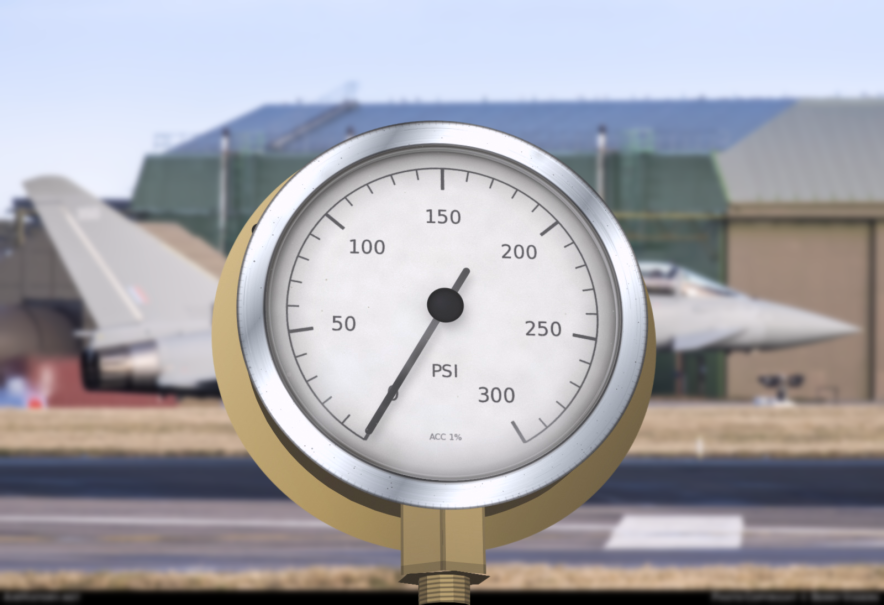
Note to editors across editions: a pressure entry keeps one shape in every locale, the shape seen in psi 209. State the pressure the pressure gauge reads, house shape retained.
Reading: psi 0
